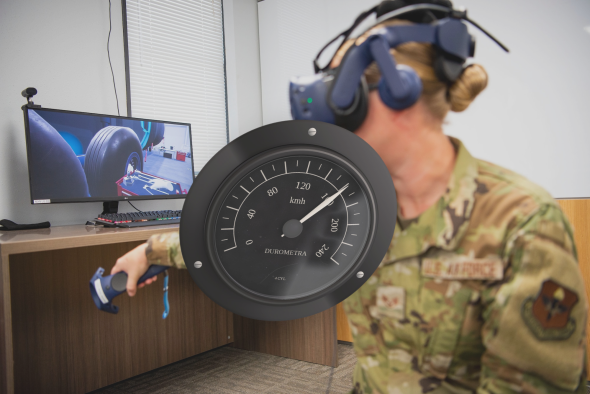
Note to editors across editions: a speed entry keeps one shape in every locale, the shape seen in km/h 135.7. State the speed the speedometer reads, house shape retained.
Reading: km/h 160
